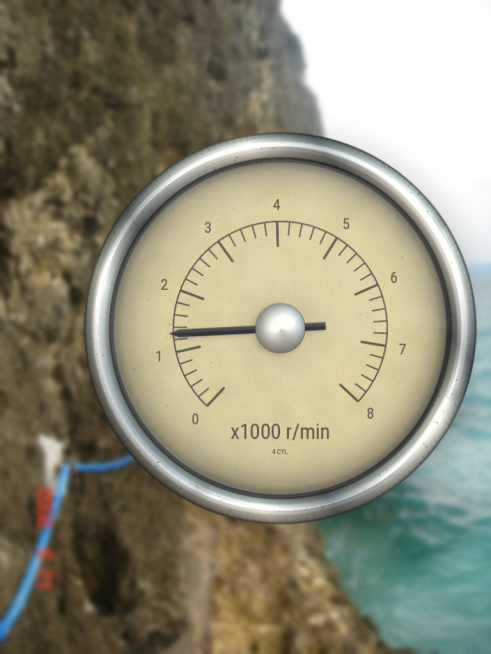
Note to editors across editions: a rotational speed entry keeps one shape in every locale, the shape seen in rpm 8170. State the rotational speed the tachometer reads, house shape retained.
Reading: rpm 1300
